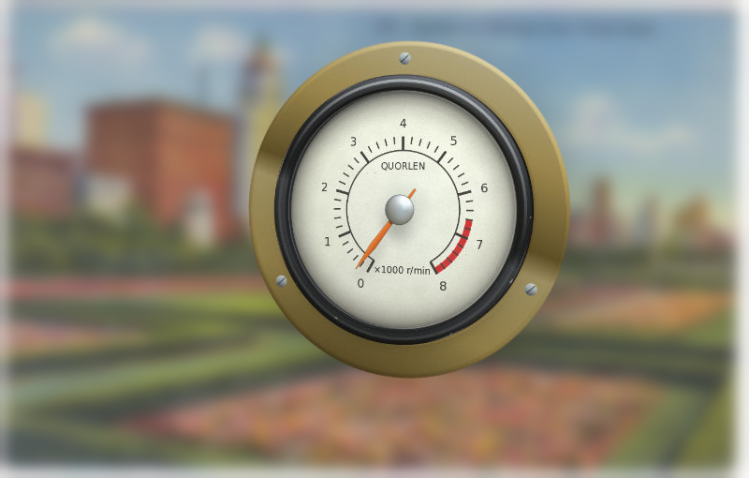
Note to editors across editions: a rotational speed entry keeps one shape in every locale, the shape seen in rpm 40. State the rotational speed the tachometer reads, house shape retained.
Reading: rpm 200
